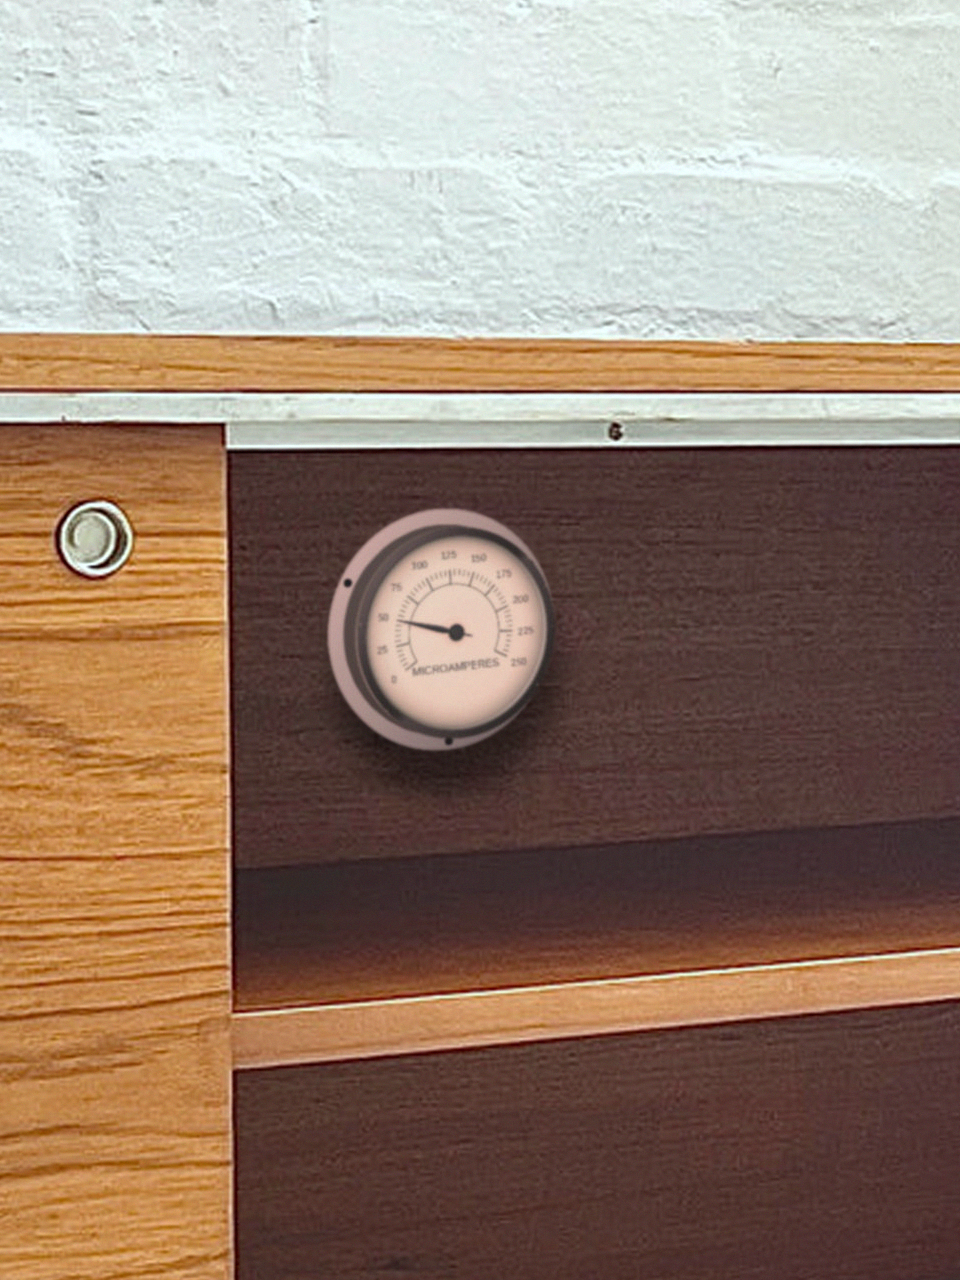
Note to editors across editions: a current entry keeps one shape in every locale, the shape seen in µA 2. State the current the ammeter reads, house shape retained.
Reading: µA 50
